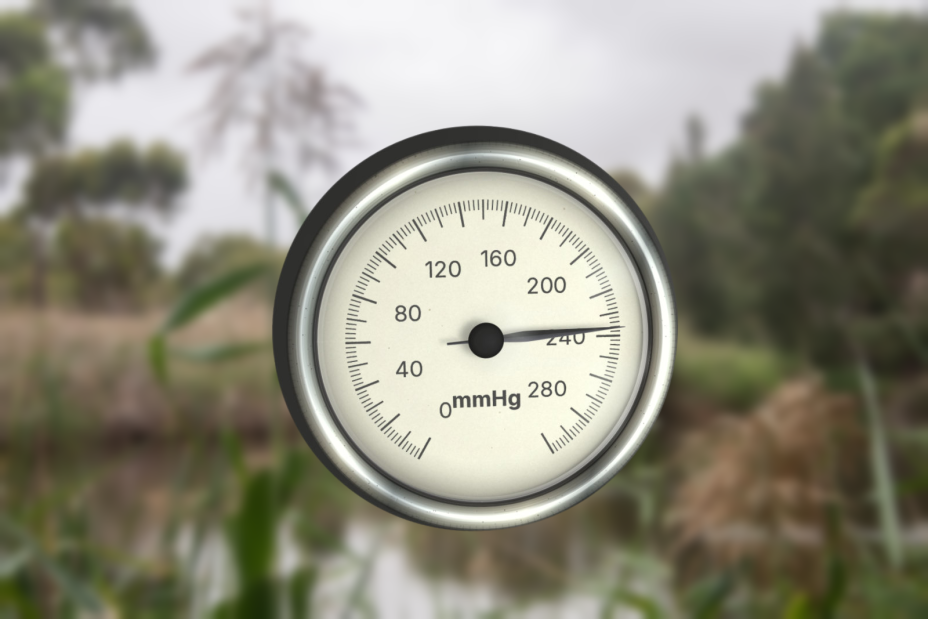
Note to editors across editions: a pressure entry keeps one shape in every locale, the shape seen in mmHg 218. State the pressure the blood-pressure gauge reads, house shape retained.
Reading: mmHg 236
